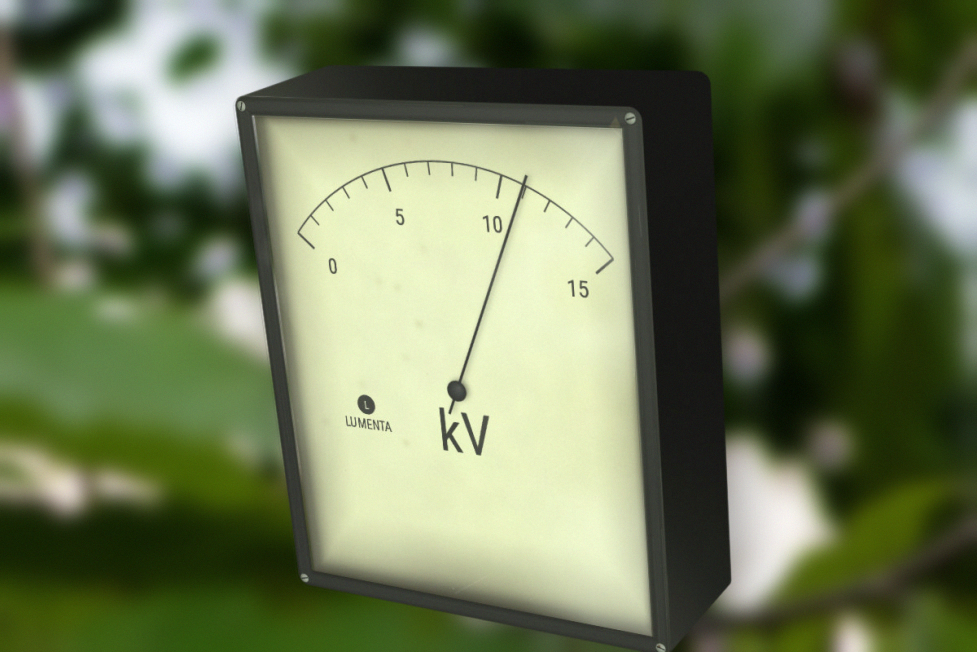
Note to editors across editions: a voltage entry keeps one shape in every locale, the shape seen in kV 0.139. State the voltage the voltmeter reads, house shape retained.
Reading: kV 11
